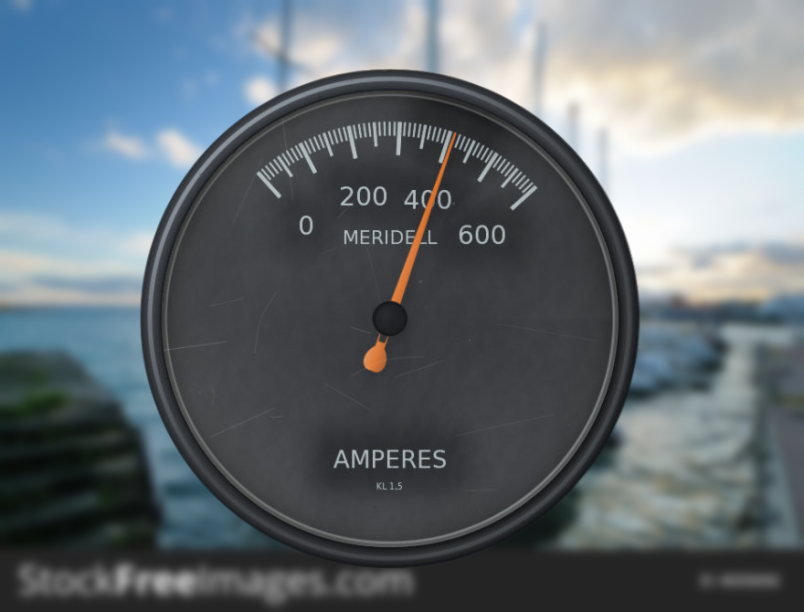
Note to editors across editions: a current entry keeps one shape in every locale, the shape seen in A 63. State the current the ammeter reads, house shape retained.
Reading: A 410
